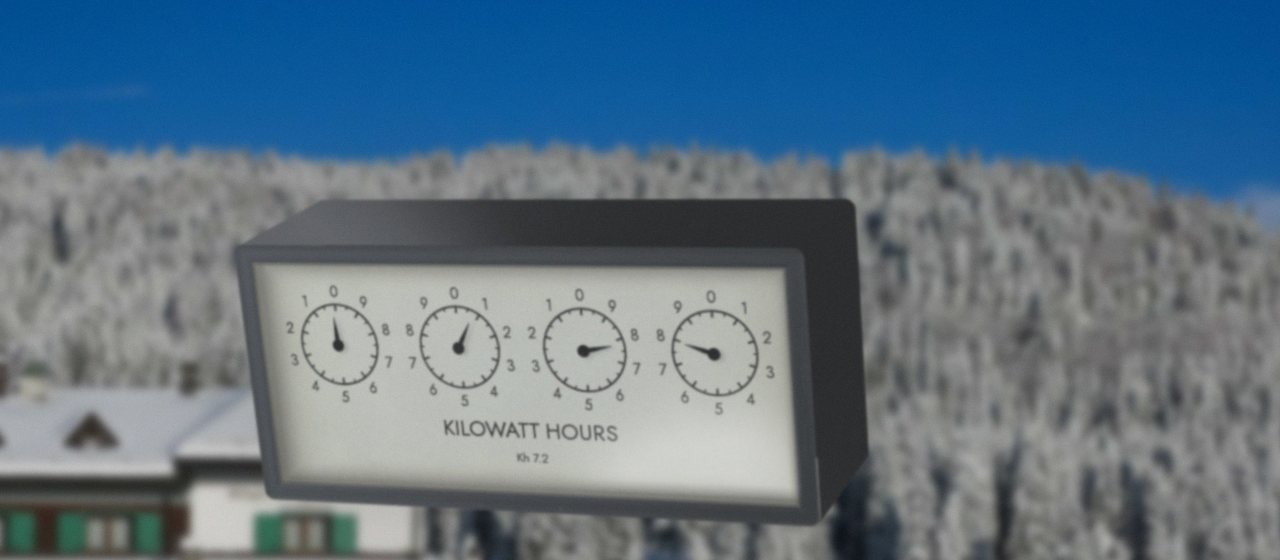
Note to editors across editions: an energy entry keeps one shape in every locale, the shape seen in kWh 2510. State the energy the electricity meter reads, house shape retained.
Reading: kWh 78
